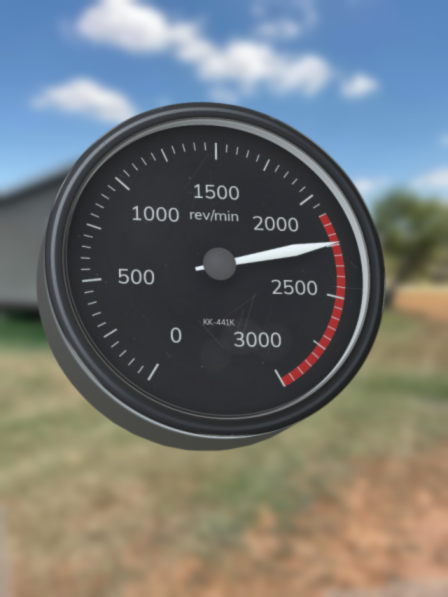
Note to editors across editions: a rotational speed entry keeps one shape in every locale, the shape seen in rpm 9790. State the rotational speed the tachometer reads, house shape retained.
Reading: rpm 2250
